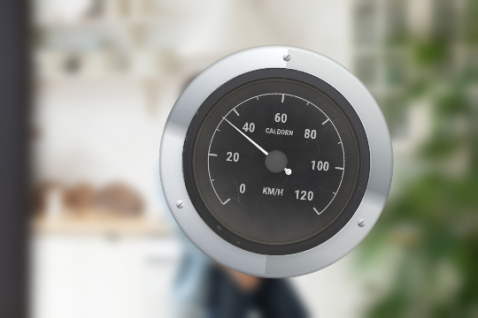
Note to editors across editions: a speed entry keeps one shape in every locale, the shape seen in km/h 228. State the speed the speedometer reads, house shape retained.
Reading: km/h 35
